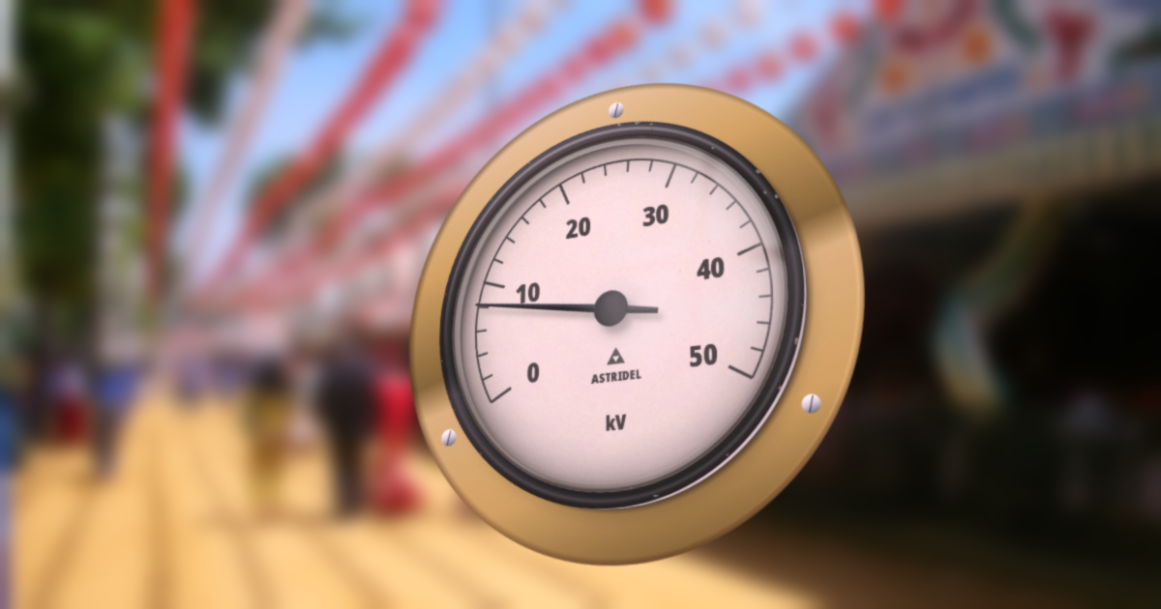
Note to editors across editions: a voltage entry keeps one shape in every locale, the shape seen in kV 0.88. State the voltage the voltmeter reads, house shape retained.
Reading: kV 8
